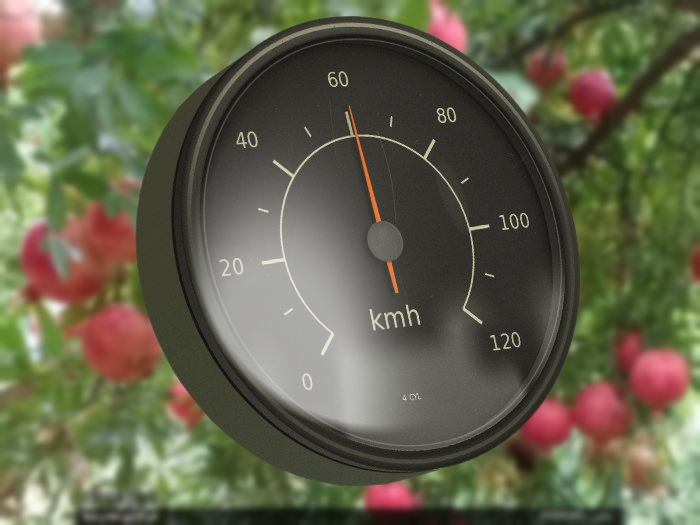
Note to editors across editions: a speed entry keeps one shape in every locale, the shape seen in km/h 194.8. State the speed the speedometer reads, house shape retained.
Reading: km/h 60
